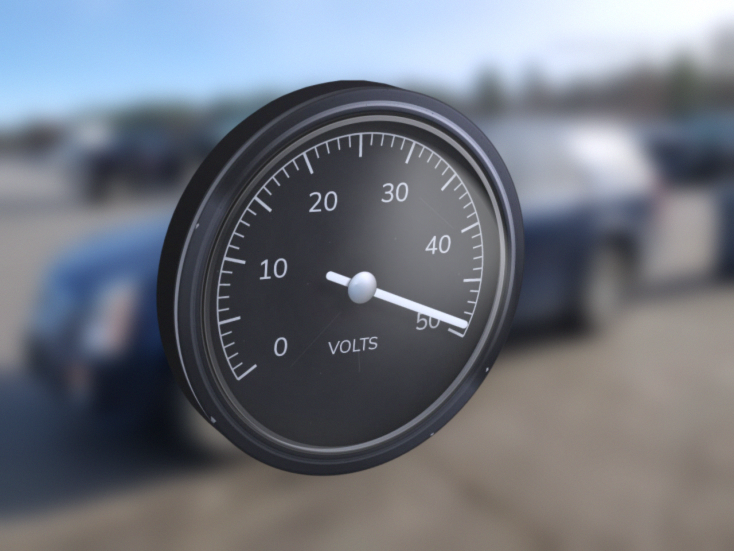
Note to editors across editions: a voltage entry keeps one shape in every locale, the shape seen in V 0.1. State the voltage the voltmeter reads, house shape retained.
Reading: V 49
